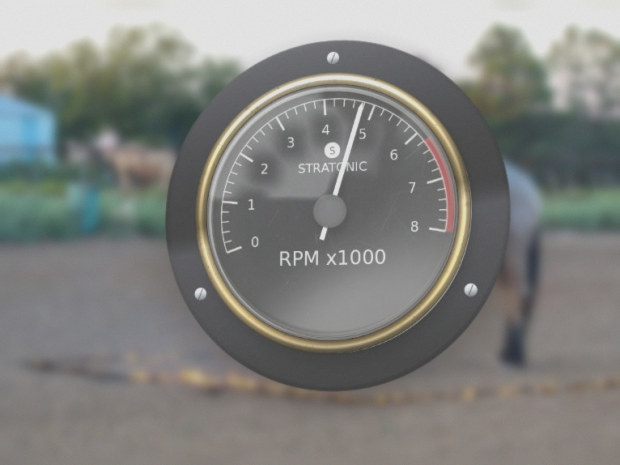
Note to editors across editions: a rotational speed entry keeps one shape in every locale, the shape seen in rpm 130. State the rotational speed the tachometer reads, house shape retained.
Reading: rpm 4800
